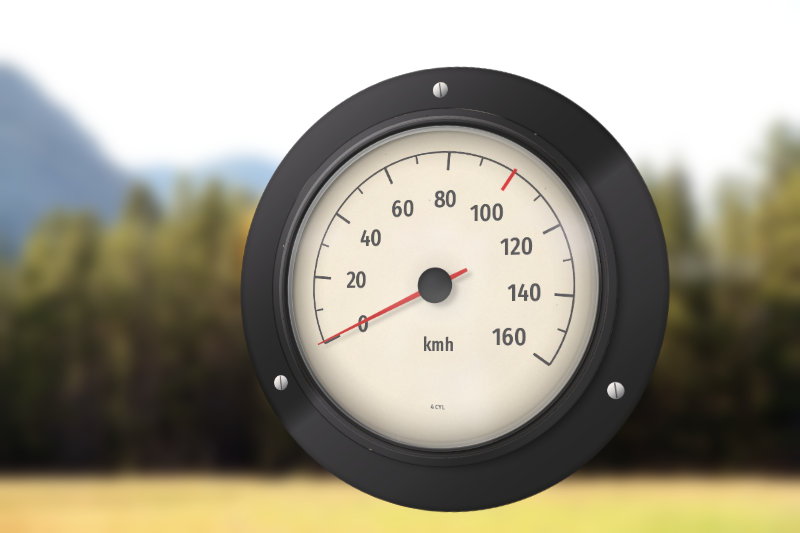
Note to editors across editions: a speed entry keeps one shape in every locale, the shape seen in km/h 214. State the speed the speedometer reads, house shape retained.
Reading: km/h 0
